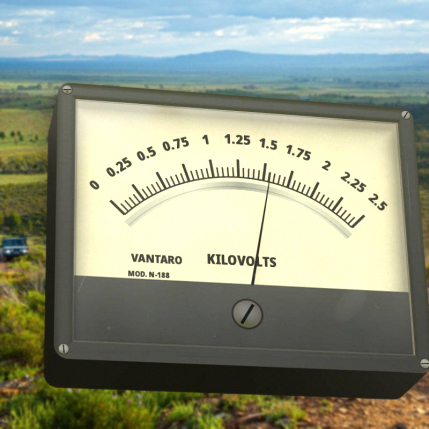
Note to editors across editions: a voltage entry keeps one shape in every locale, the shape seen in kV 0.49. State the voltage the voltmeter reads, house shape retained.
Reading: kV 1.55
